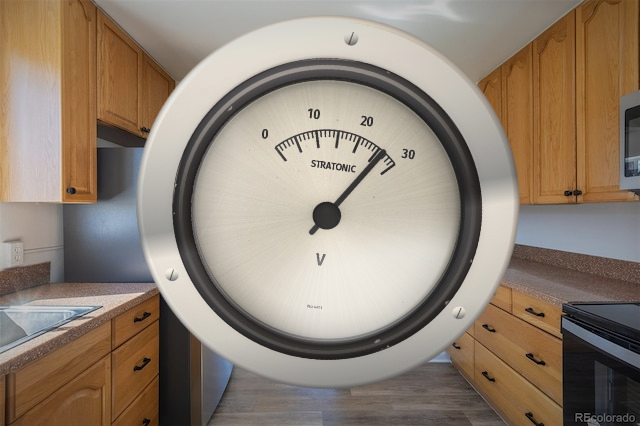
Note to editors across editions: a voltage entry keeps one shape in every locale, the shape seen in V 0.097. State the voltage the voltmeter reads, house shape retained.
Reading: V 26
